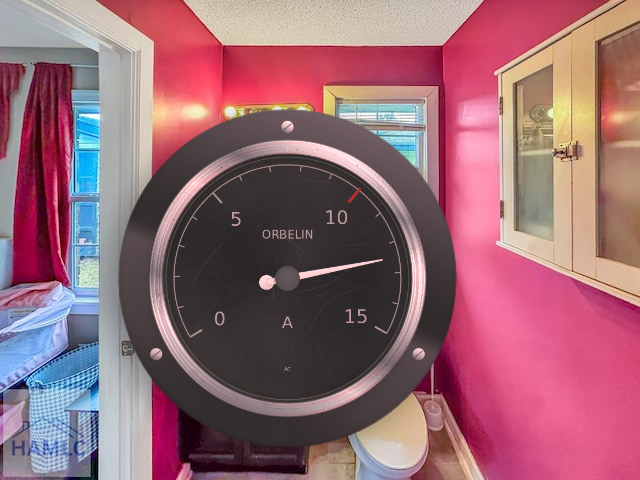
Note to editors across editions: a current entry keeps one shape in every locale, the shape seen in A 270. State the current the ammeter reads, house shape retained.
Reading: A 12.5
